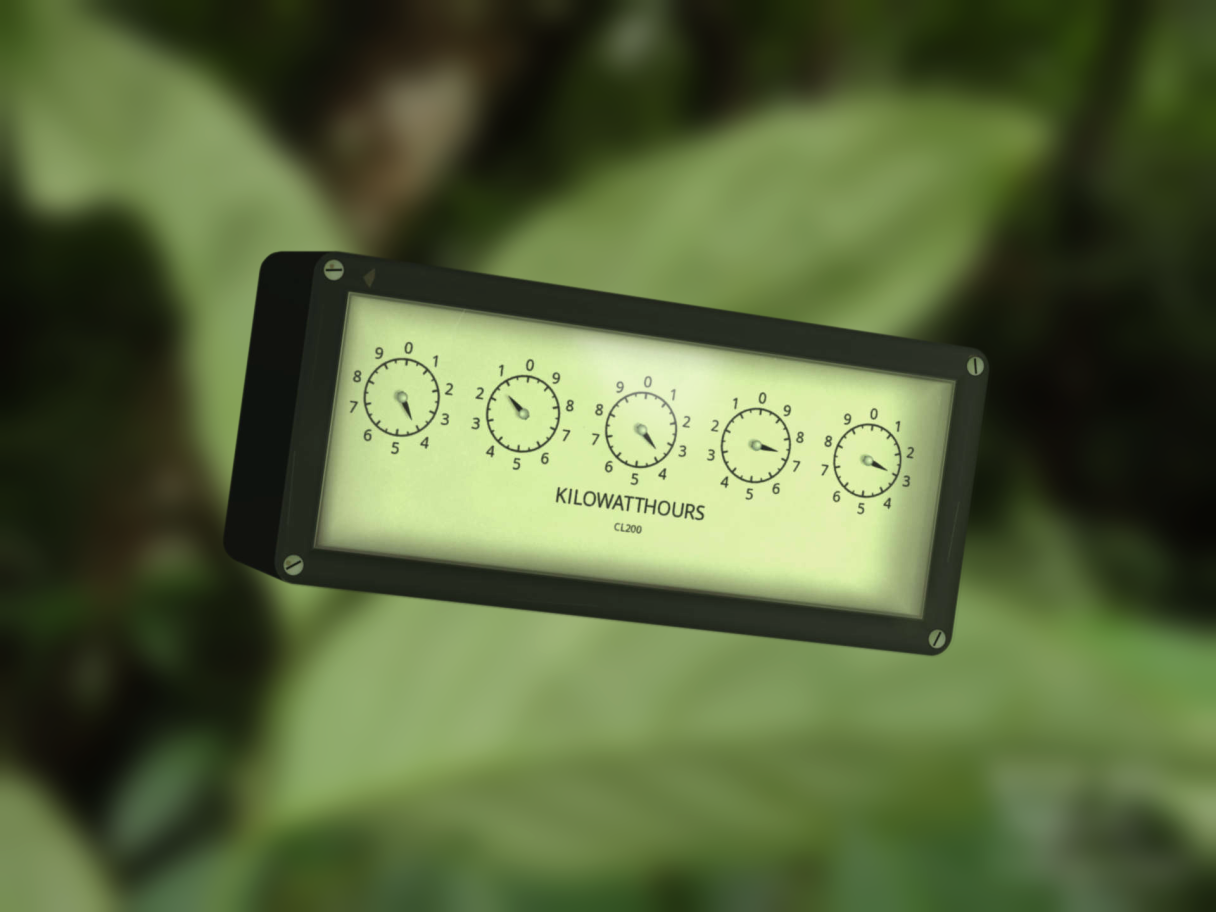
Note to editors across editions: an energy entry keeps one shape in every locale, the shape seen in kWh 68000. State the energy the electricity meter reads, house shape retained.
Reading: kWh 41373
